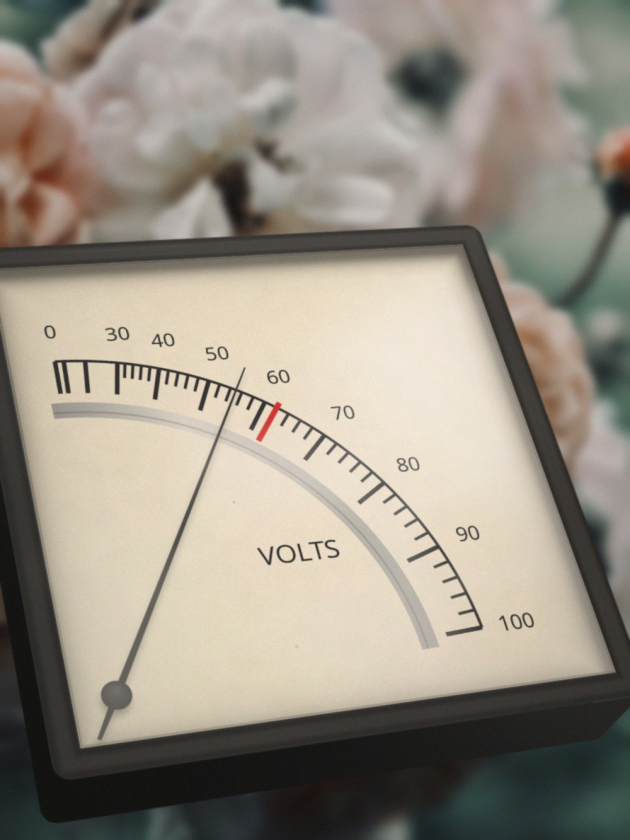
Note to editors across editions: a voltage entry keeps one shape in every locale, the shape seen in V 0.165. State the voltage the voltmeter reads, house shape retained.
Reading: V 55
